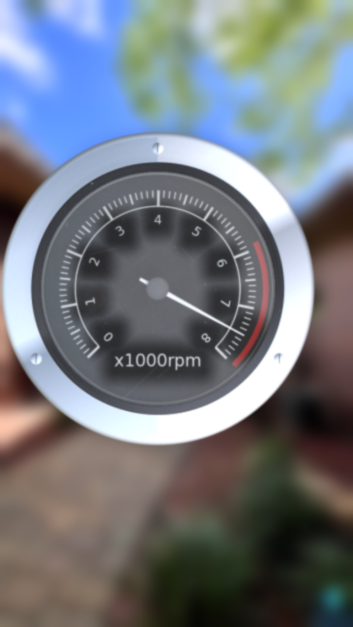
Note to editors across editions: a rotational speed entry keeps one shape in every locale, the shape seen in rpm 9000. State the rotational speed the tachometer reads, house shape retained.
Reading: rpm 7500
